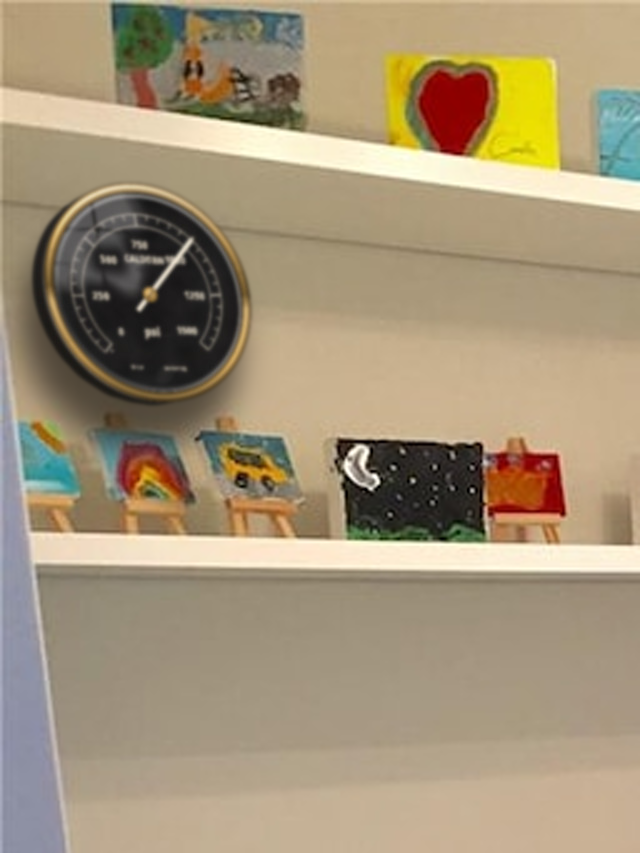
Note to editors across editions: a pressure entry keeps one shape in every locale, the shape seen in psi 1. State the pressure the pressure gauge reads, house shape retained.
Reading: psi 1000
